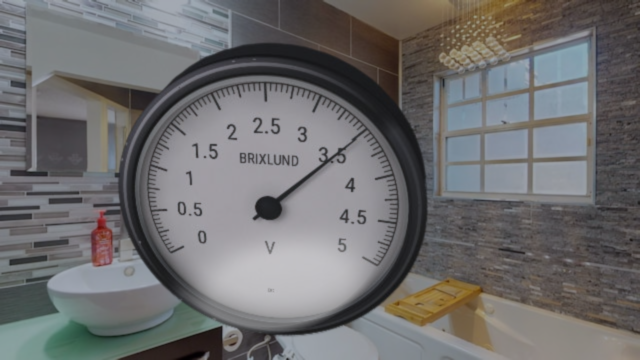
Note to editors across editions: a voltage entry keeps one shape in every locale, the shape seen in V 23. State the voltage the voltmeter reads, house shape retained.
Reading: V 3.5
